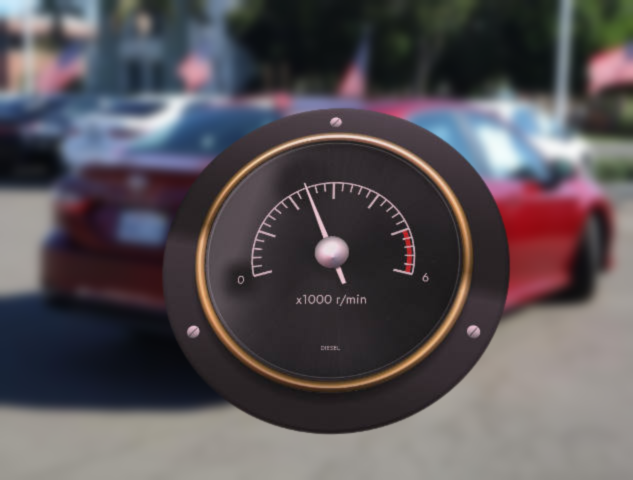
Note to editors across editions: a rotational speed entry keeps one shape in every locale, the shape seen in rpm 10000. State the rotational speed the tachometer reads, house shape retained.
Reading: rpm 2400
